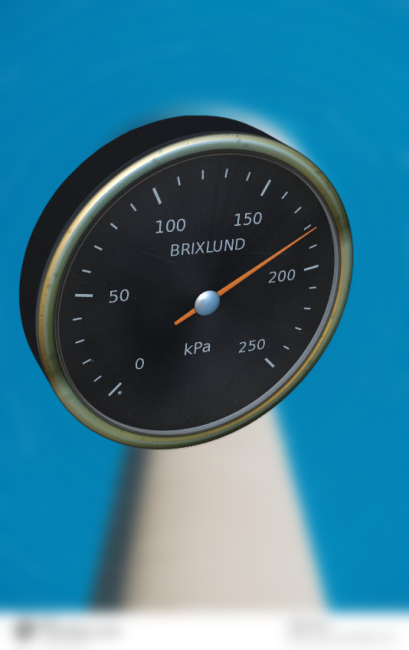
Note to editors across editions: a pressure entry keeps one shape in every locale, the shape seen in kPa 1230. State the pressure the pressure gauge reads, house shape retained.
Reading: kPa 180
